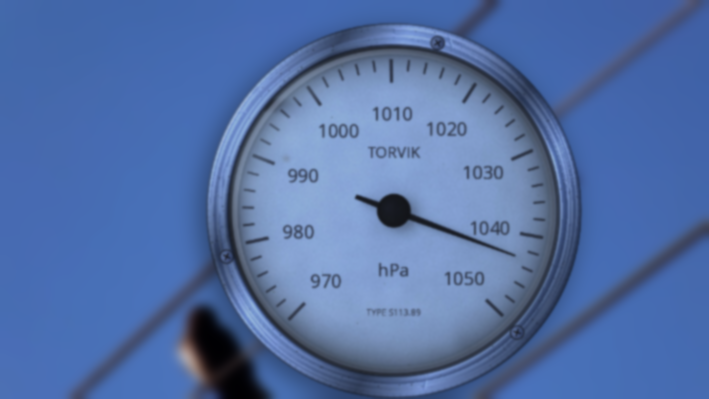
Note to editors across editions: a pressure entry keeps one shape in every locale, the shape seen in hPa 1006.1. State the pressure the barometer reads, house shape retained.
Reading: hPa 1043
